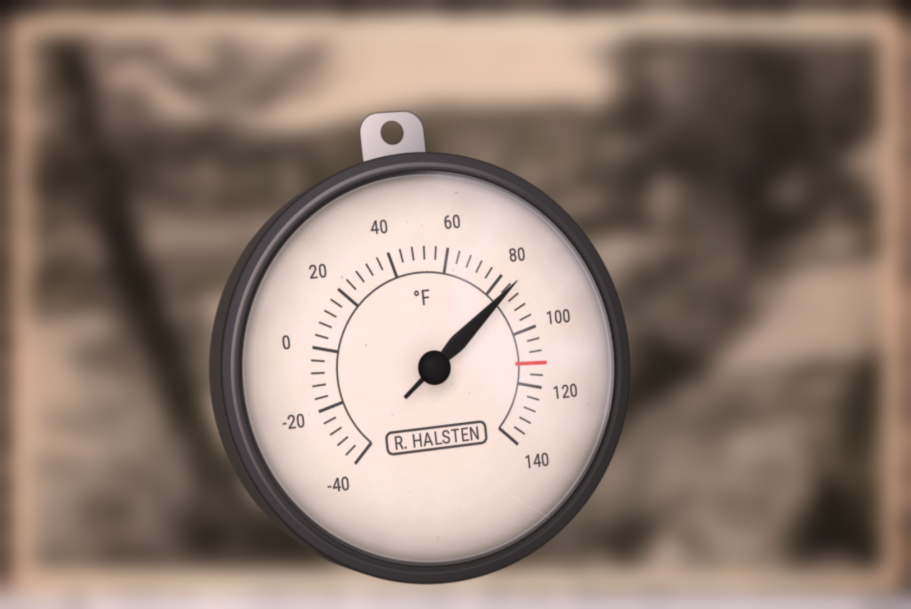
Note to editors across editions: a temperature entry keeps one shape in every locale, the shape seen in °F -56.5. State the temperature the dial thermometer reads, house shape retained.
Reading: °F 84
